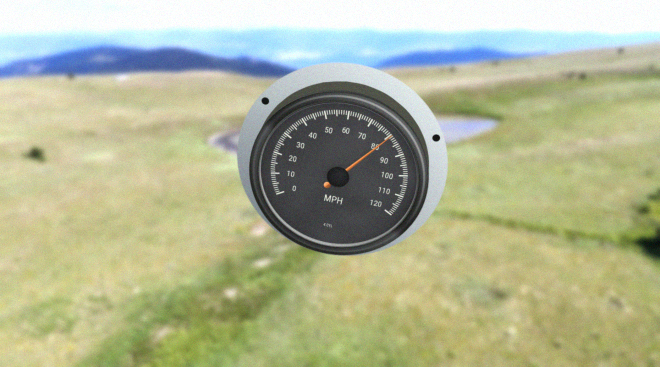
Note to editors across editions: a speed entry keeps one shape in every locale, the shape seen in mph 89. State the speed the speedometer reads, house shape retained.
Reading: mph 80
